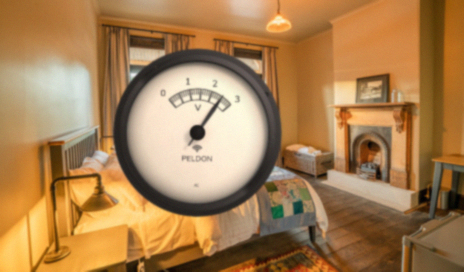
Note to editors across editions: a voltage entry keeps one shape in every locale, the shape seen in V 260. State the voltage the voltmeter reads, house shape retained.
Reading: V 2.5
